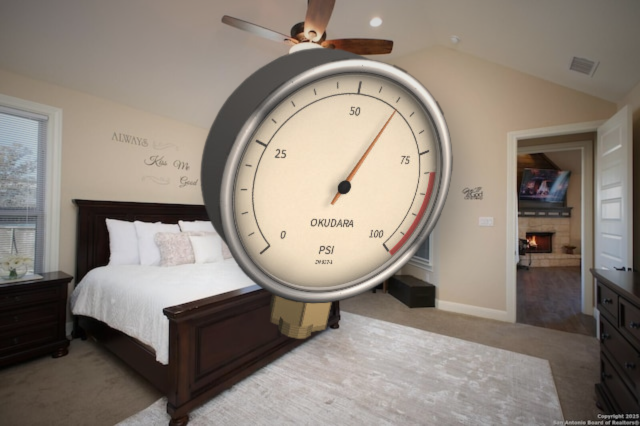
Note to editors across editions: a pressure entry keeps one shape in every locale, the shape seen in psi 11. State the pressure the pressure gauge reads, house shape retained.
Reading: psi 60
